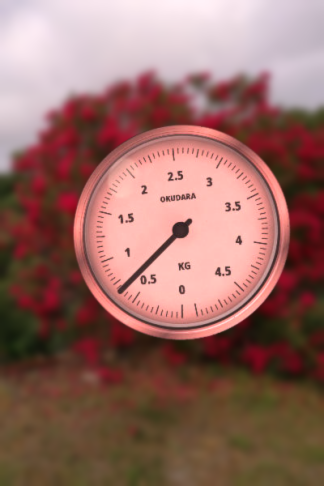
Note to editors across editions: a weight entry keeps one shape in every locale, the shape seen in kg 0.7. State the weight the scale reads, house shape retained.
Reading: kg 0.65
